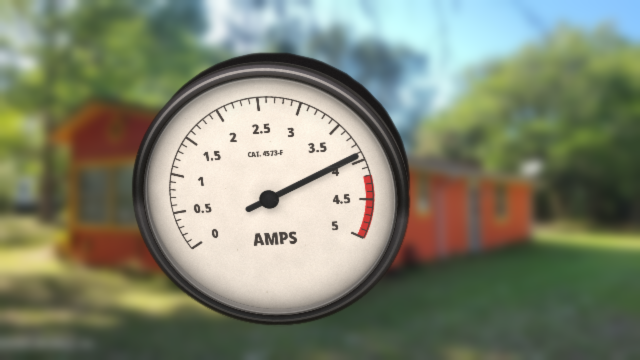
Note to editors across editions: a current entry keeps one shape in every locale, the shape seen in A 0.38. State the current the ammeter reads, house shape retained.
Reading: A 3.9
